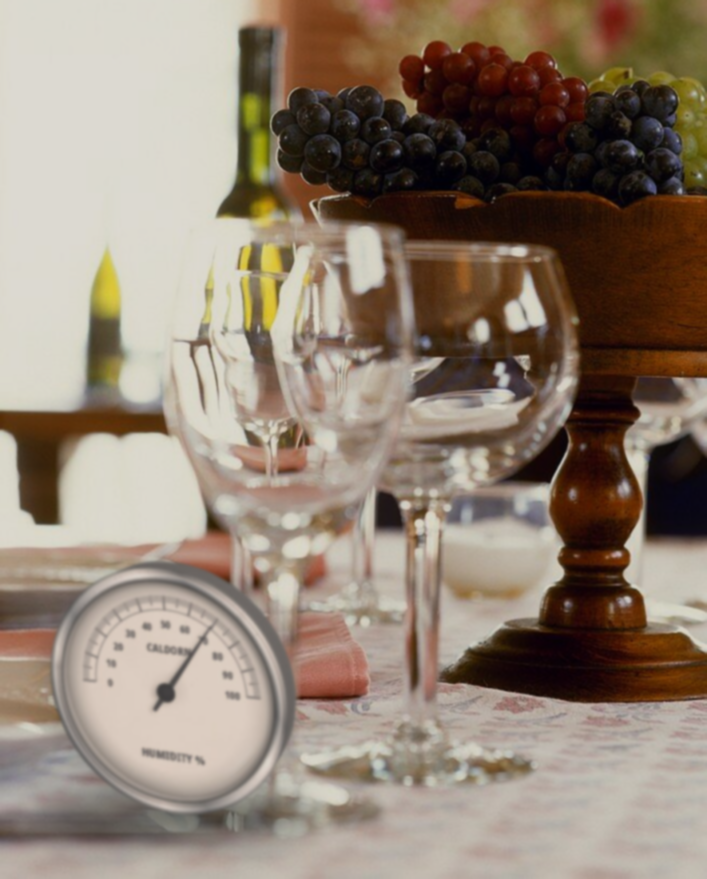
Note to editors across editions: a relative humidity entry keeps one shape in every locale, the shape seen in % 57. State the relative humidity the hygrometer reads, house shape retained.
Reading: % 70
